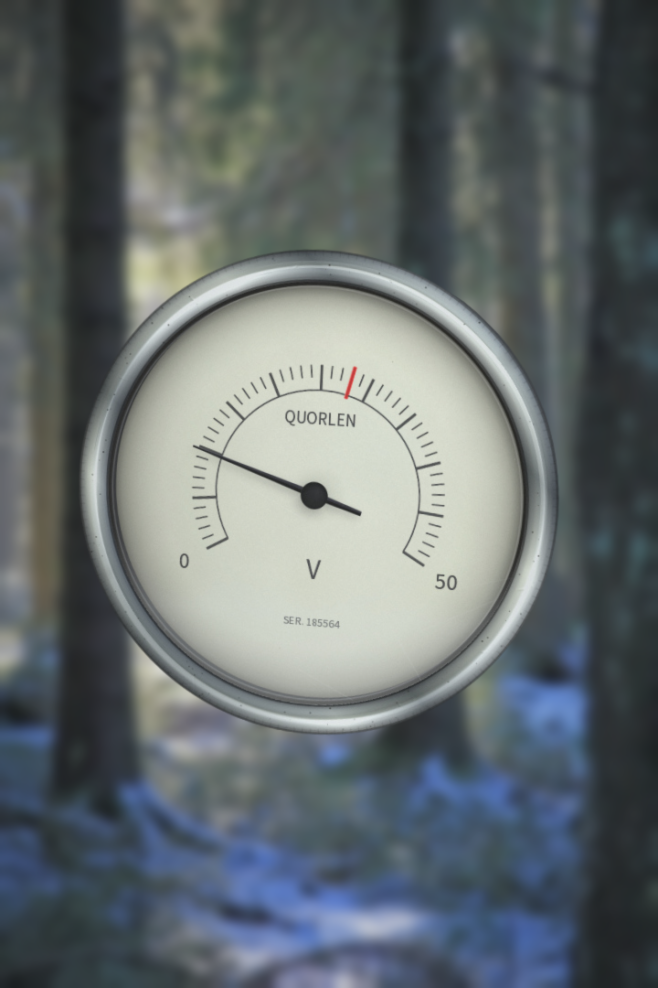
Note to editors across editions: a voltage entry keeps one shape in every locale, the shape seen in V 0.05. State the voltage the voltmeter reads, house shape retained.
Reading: V 10
